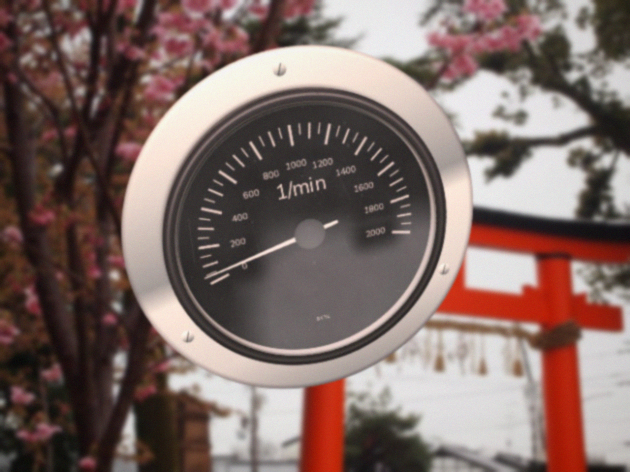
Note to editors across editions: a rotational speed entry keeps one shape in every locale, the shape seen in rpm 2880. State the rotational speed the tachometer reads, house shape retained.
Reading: rpm 50
